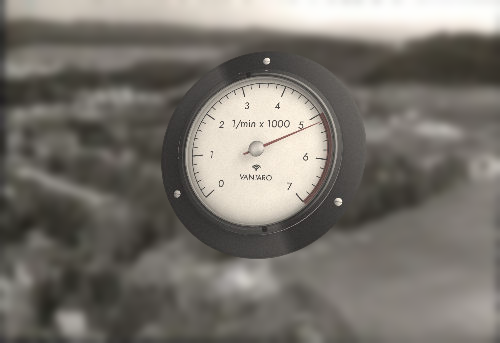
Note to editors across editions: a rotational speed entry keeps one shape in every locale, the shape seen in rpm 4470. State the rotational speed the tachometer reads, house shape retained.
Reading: rpm 5200
